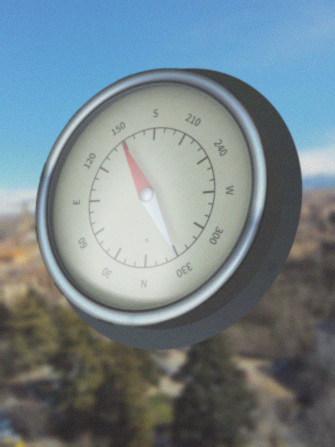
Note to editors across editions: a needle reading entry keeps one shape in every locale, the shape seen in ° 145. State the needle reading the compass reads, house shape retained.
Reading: ° 150
